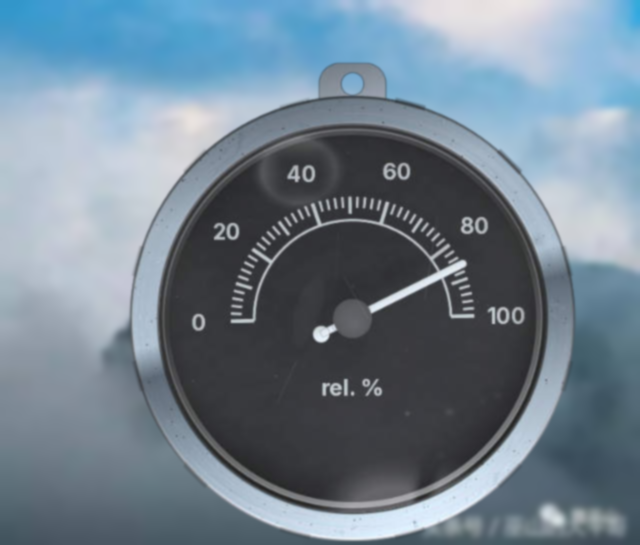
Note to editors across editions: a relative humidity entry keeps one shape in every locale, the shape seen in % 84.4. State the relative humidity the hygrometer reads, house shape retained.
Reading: % 86
